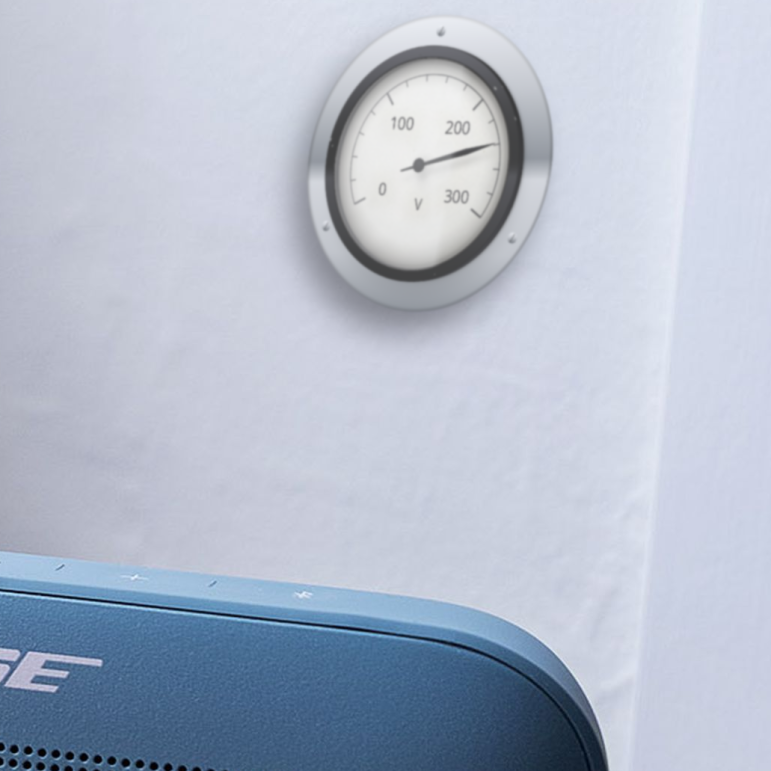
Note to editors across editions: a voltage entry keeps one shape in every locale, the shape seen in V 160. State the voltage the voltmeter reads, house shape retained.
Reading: V 240
